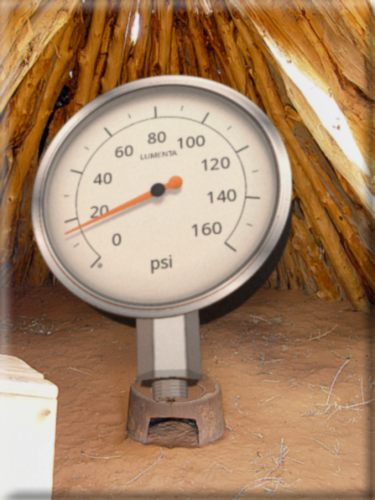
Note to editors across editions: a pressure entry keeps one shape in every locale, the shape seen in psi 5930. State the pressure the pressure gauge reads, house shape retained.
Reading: psi 15
